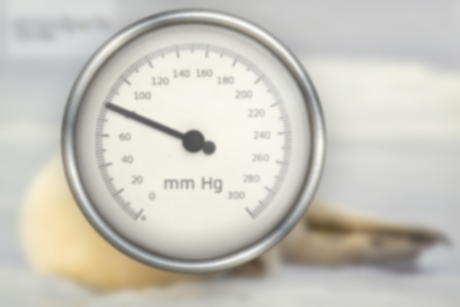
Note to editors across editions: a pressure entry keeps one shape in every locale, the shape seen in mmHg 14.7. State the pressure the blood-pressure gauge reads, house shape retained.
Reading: mmHg 80
